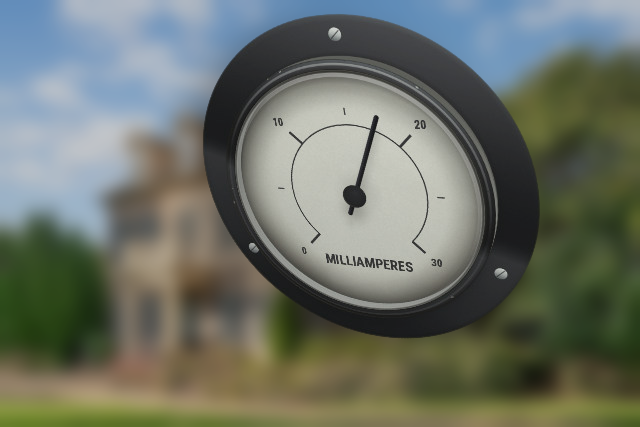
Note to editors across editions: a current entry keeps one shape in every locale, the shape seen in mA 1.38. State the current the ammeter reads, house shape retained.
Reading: mA 17.5
